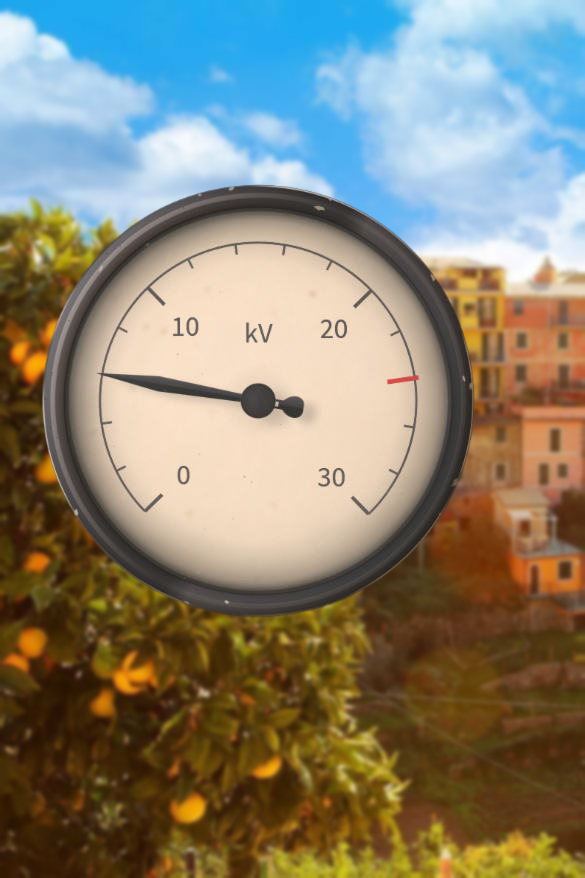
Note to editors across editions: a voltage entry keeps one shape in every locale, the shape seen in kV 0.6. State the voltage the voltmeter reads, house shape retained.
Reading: kV 6
